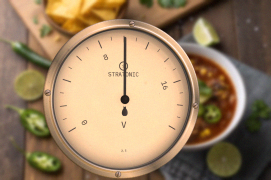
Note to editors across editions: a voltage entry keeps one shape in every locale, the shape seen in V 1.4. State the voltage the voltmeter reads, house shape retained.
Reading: V 10
